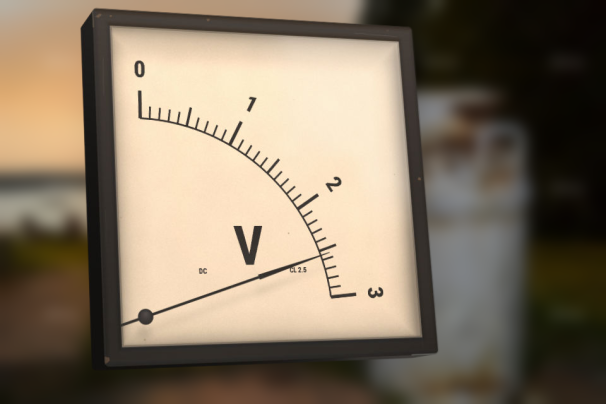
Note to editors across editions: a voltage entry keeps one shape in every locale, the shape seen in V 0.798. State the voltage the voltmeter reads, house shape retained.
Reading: V 2.55
